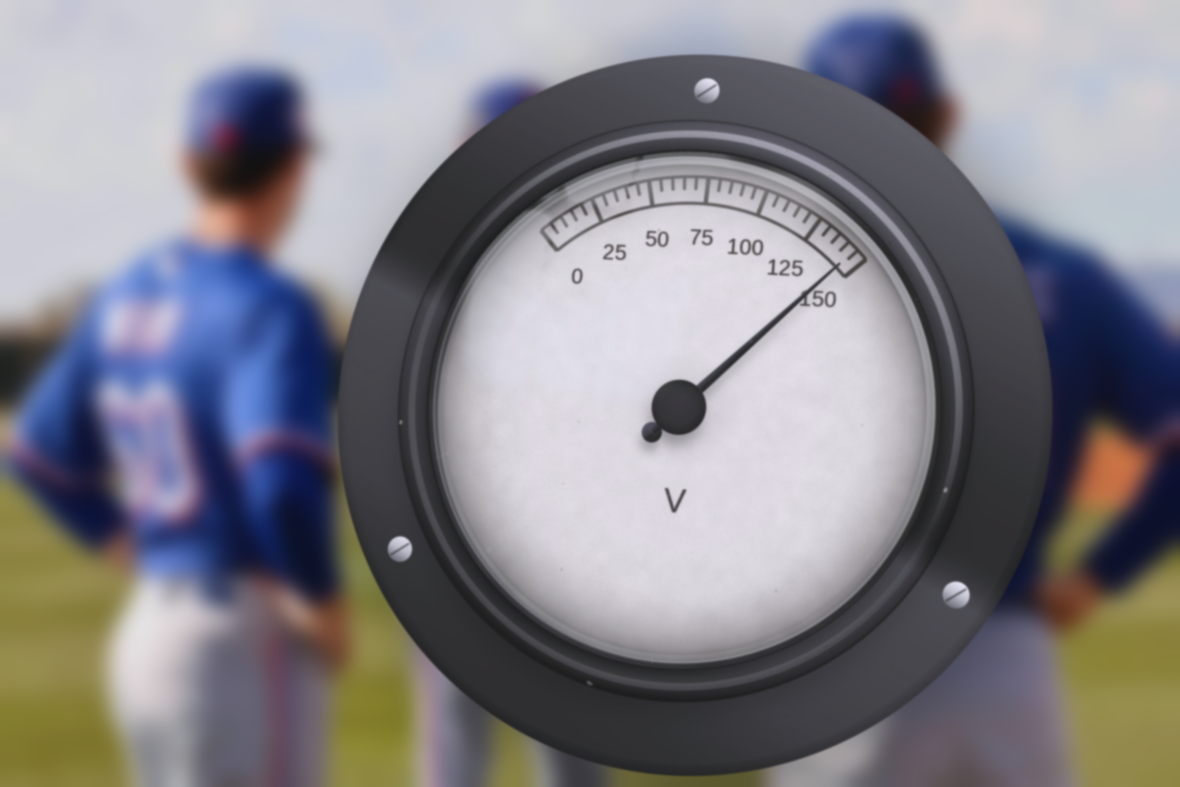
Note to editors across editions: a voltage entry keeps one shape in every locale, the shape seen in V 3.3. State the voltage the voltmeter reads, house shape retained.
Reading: V 145
